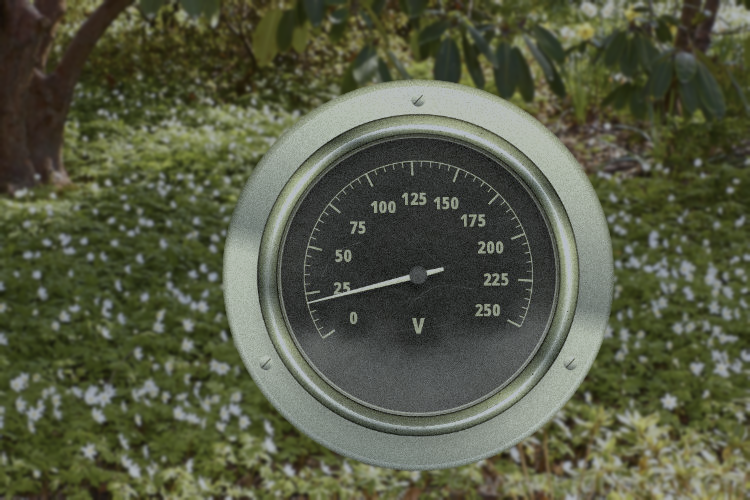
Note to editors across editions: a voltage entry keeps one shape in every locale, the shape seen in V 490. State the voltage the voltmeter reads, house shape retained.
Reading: V 20
